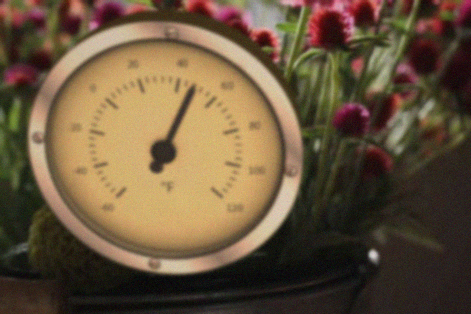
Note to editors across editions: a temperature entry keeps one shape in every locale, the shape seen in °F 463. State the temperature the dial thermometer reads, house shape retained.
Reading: °F 48
